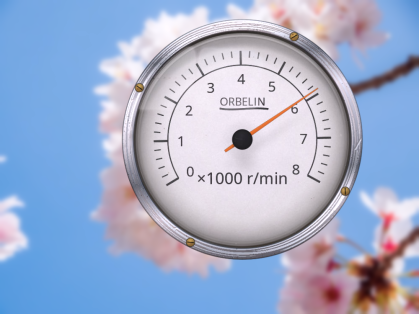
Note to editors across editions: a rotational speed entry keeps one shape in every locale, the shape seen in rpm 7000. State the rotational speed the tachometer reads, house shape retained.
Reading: rpm 5900
